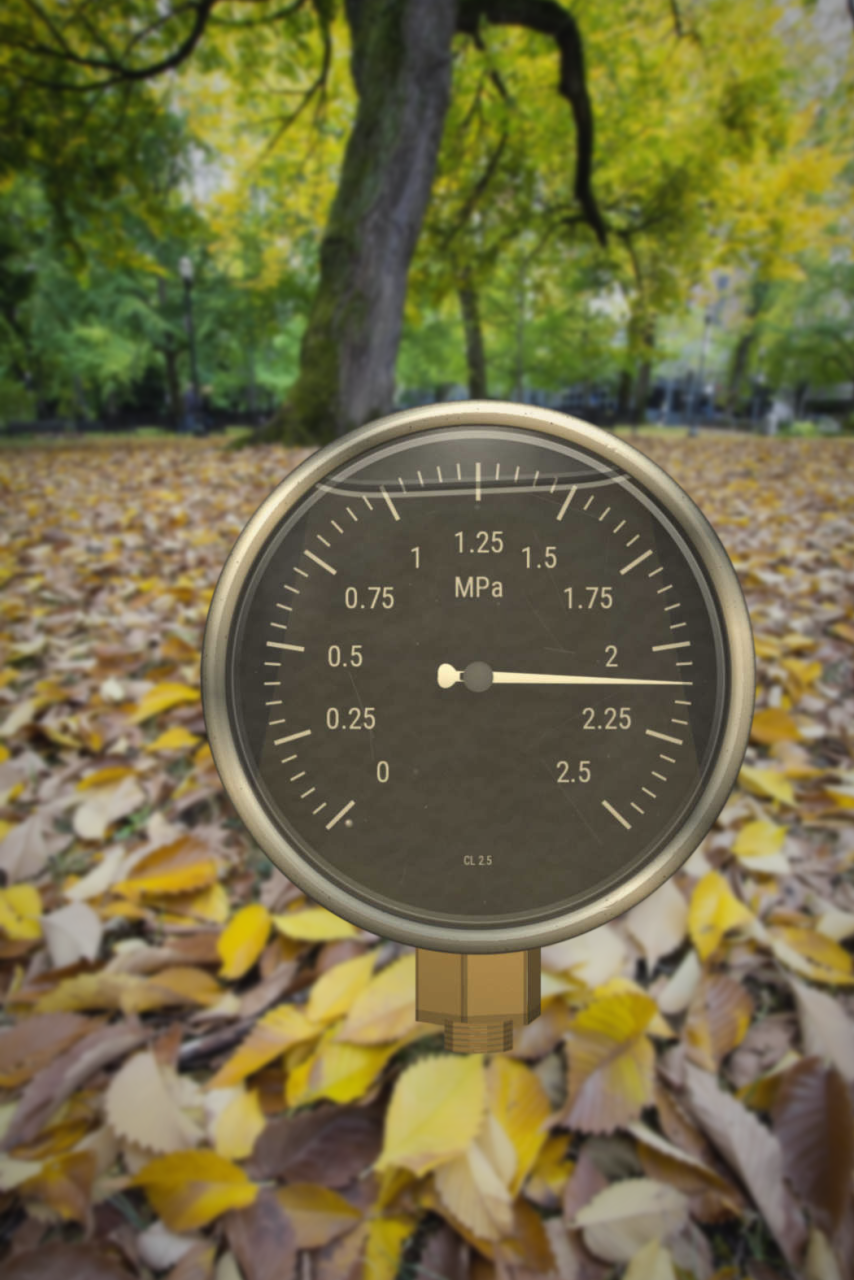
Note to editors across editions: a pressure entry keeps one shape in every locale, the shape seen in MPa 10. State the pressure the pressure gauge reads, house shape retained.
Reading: MPa 2.1
